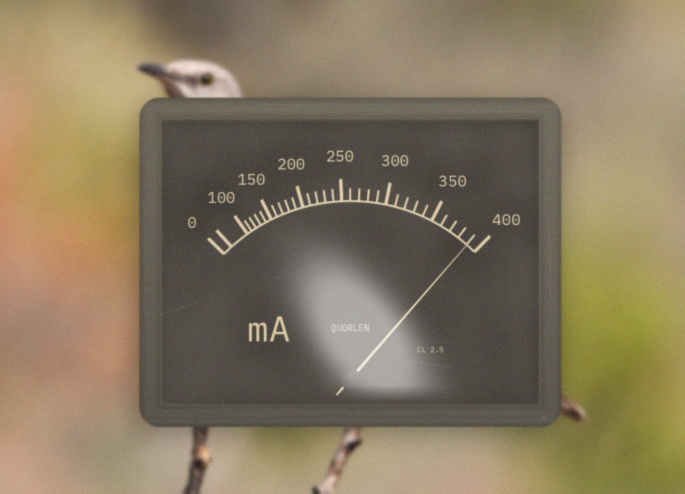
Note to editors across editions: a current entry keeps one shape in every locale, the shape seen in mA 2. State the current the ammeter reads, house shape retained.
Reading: mA 390
